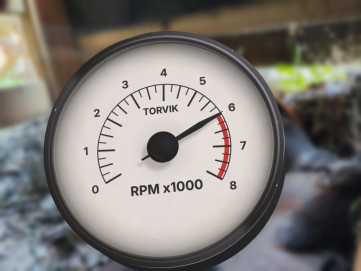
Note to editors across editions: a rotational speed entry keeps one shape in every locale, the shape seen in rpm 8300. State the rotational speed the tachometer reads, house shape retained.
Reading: rpm 6000
